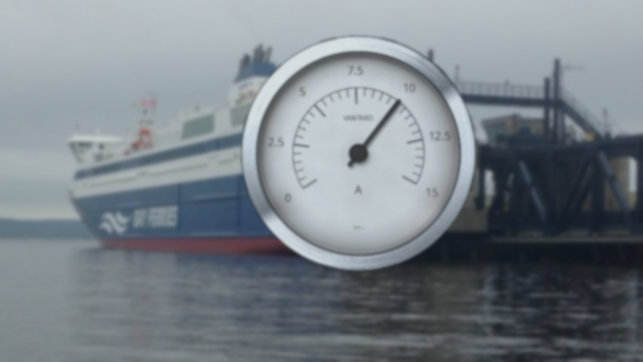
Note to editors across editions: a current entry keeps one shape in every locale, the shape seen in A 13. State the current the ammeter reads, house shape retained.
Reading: A 10
